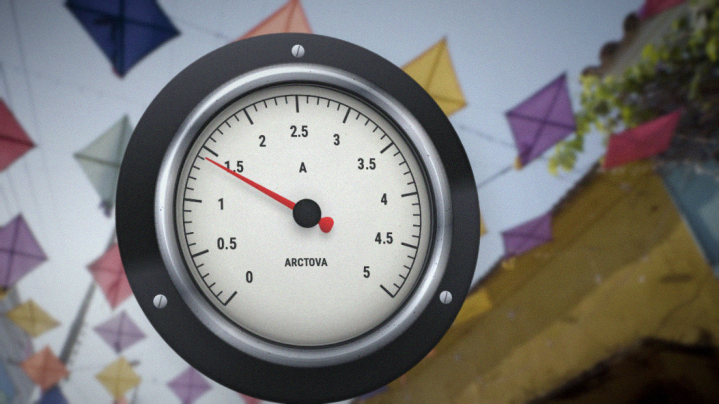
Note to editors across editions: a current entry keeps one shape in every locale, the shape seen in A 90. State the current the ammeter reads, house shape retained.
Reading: A 1.4
